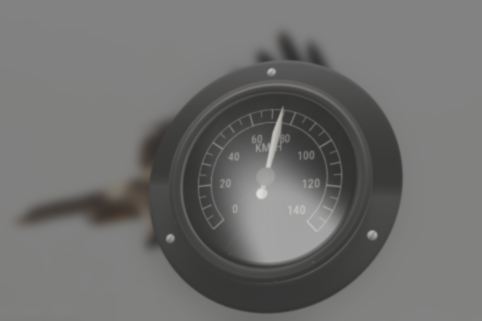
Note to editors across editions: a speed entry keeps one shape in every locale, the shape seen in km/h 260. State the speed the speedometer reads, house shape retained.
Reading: km/h 75
